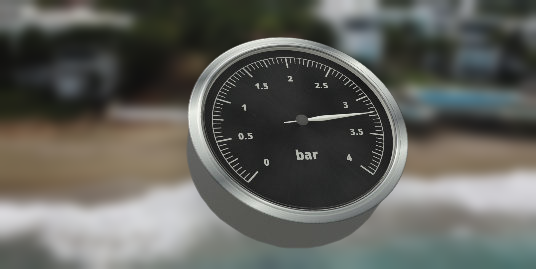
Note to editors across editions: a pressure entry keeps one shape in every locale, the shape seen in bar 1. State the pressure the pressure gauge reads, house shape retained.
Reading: bar 3.25
